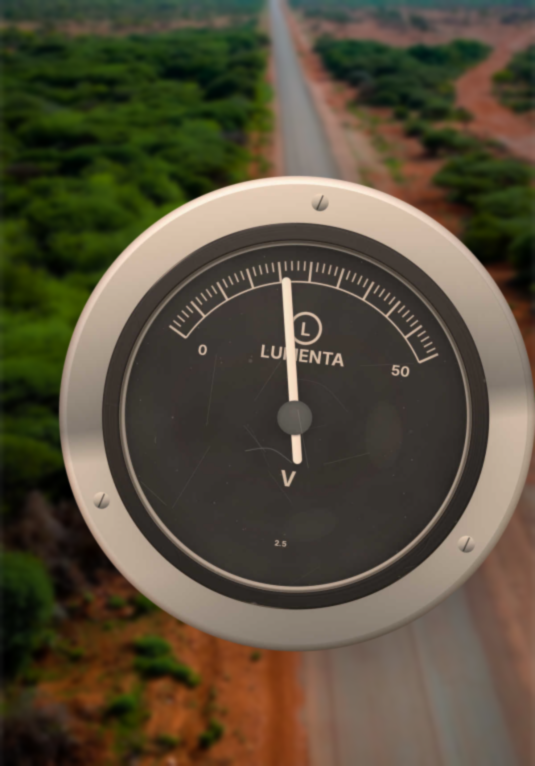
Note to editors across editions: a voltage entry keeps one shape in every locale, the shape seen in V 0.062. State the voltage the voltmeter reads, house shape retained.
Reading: V 21
